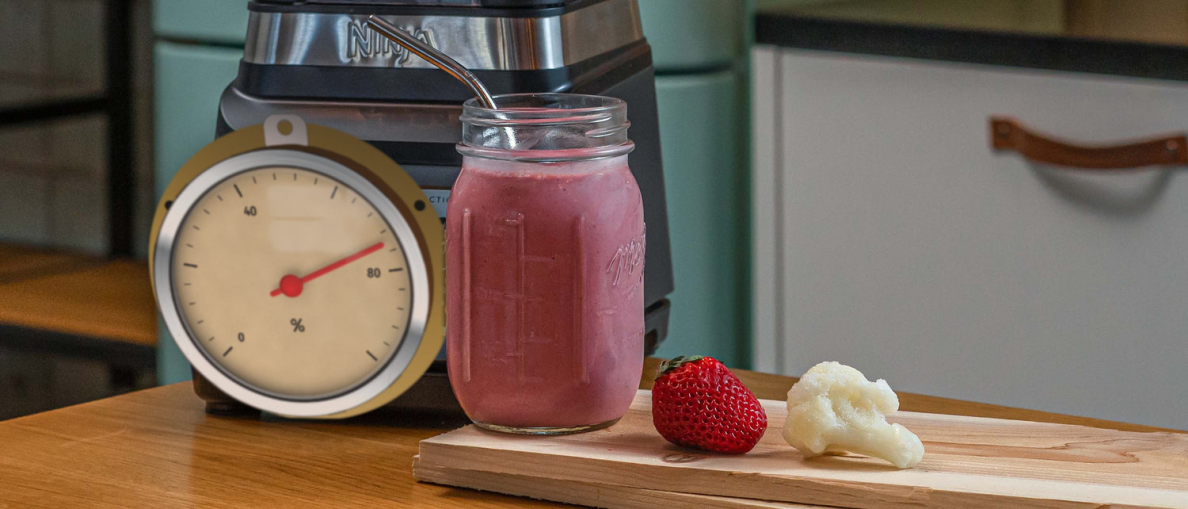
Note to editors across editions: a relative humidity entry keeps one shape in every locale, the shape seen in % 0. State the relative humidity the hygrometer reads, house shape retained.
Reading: % 74
